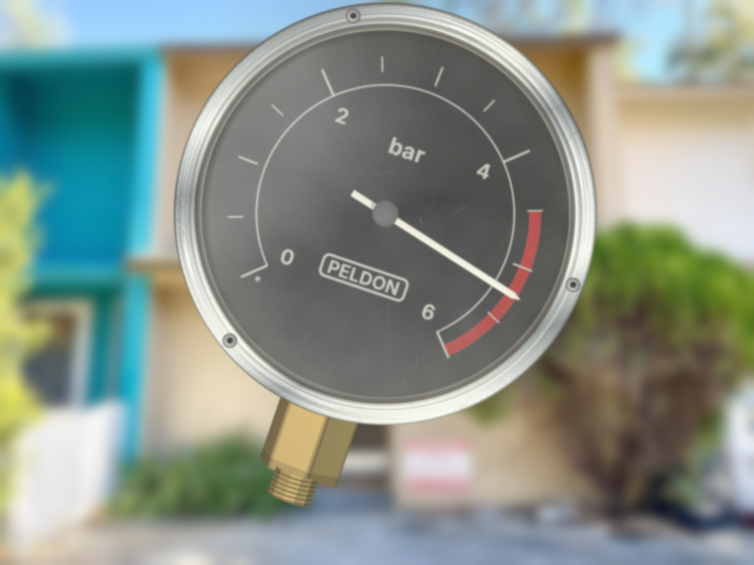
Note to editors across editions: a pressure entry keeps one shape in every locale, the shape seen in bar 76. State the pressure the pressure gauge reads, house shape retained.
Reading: bar 5.25
